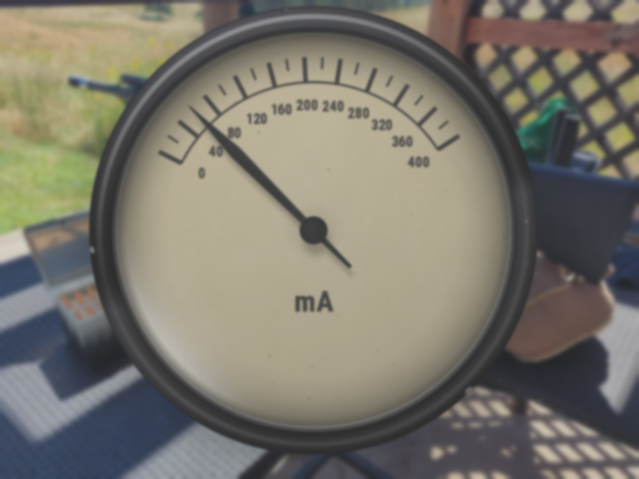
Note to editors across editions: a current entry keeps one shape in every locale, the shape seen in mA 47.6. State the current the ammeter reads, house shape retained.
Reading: mA 60
